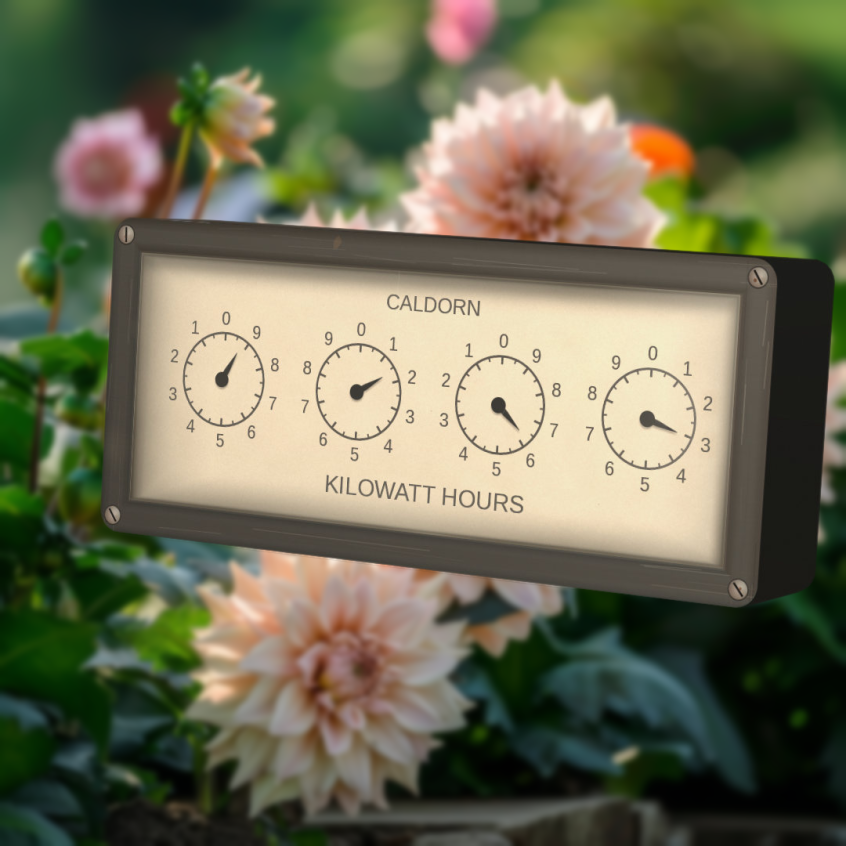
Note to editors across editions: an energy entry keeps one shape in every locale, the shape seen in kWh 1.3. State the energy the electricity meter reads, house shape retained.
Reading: kWh 9163
